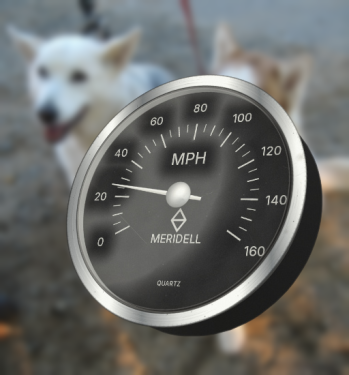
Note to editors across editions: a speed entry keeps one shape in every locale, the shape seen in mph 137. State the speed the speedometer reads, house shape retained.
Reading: mph 25
